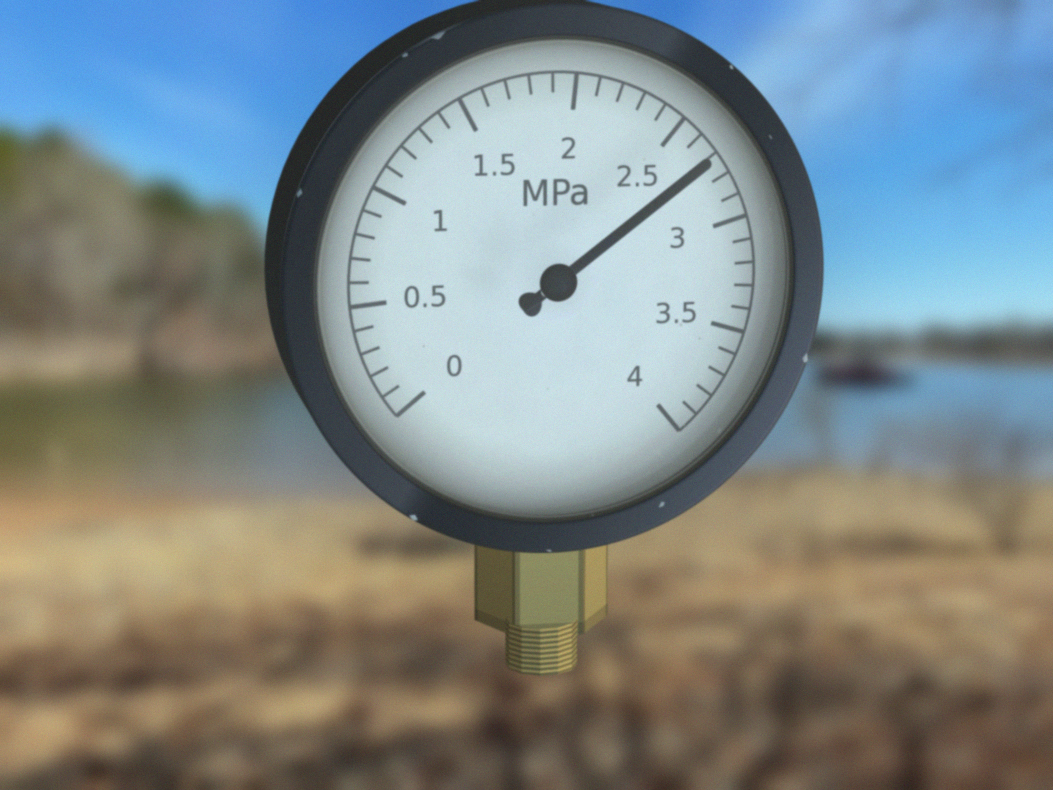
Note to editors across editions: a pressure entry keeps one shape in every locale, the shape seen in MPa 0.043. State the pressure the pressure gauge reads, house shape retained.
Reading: MPa 2.7
